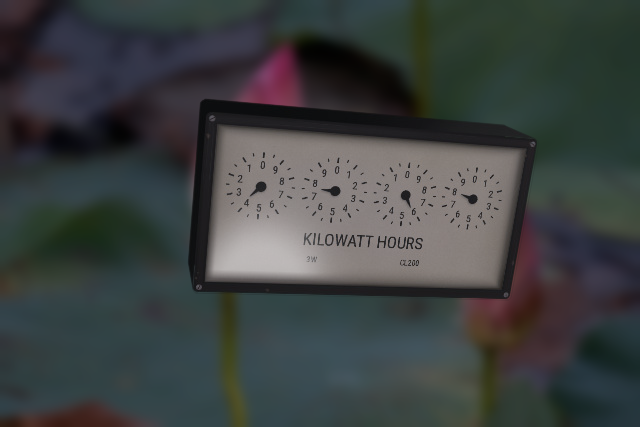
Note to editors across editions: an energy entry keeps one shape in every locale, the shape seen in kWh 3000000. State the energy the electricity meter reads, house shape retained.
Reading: kWh 3758
